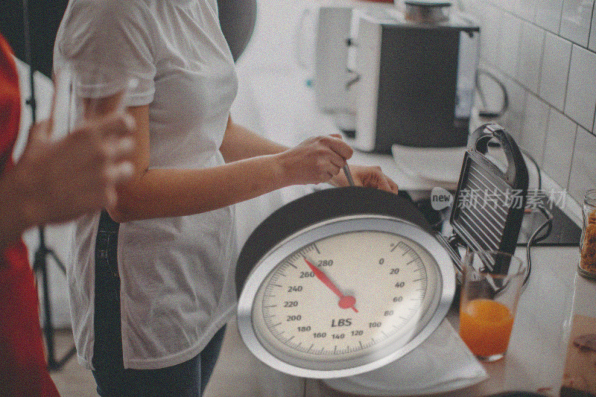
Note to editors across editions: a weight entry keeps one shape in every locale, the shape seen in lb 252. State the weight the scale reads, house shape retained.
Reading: lb 270
